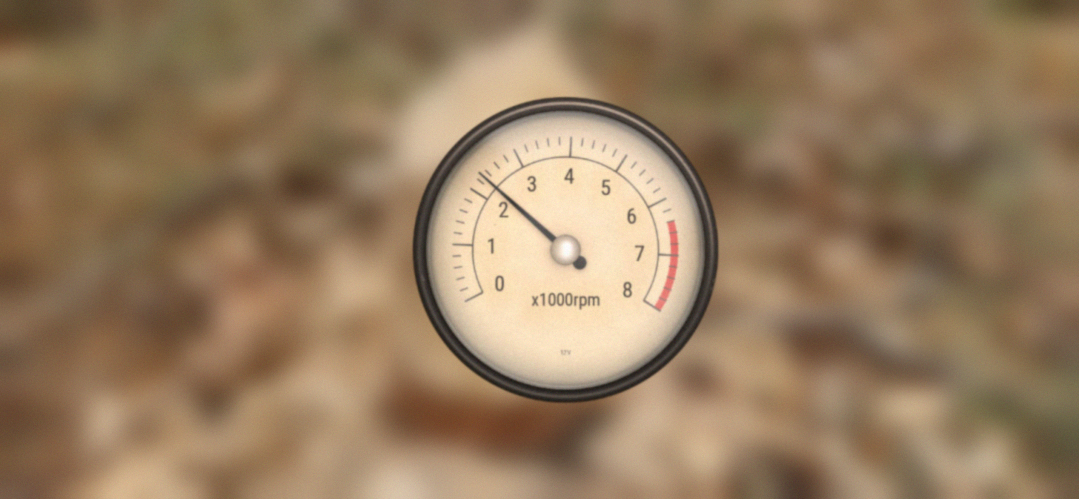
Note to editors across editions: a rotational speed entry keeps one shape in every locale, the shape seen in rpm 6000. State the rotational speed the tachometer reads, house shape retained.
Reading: rpm 2300
